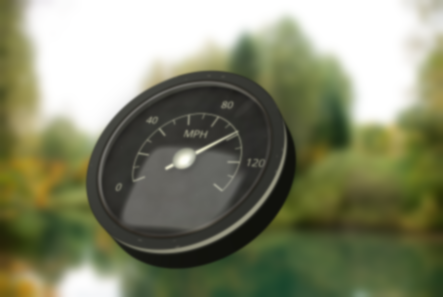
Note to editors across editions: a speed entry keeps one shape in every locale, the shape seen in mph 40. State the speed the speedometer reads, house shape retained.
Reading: mph 100
